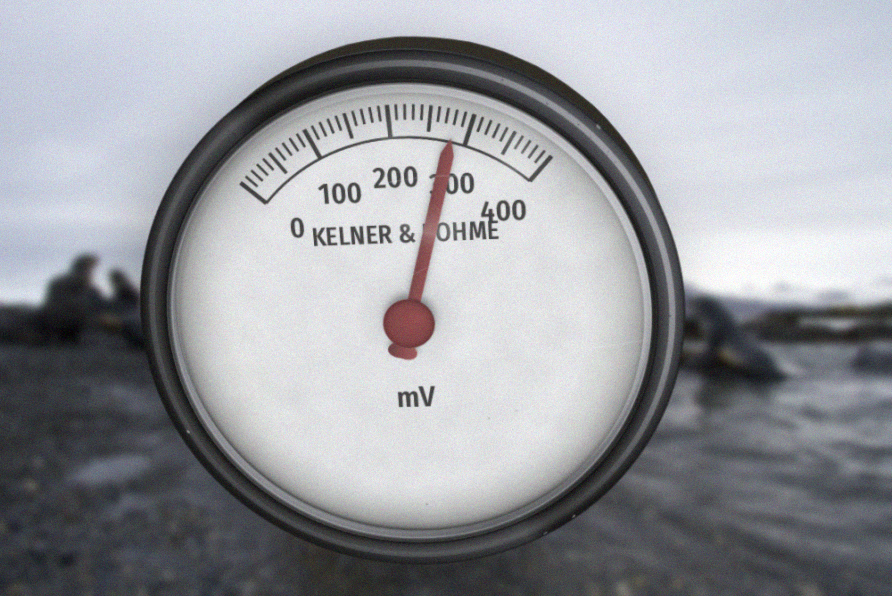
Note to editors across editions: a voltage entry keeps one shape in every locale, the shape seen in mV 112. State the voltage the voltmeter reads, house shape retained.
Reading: mV 280
